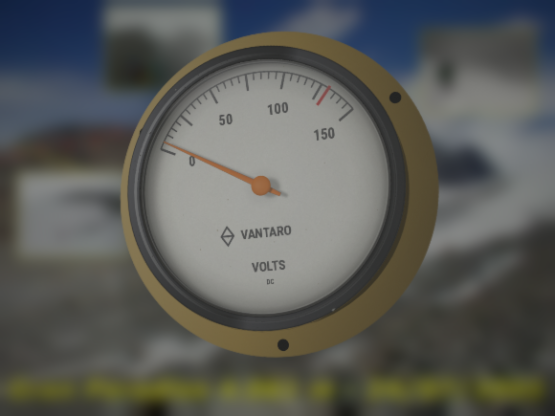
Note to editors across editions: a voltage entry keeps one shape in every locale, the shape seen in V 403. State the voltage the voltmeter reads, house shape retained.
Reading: V 5
